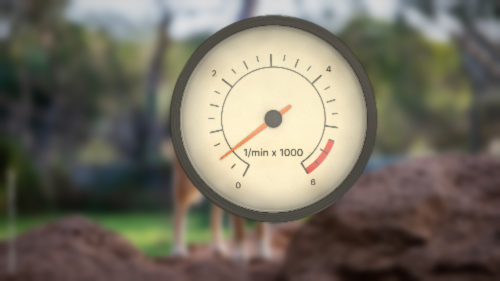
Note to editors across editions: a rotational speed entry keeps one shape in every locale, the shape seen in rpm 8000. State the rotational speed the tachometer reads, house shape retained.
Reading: rpm 500
